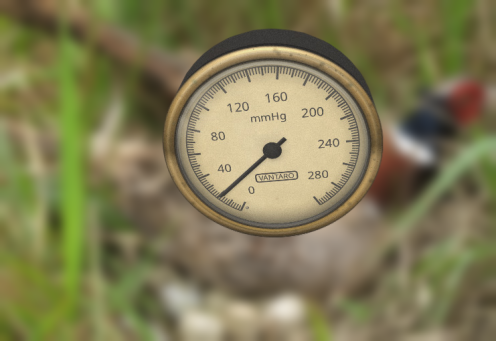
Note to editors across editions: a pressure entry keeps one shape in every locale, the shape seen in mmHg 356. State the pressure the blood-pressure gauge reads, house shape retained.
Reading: mmHg 20
